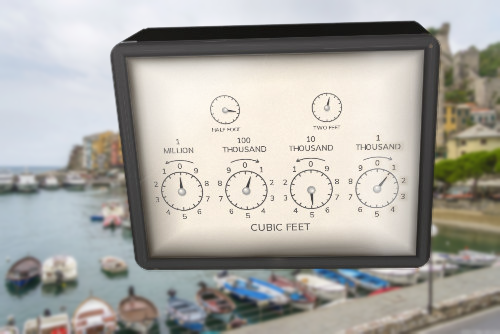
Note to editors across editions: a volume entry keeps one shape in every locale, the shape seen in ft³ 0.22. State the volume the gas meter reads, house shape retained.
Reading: ft³ 5100
